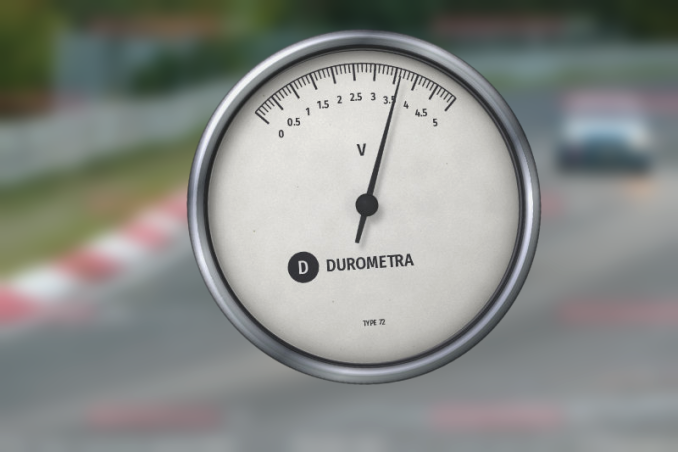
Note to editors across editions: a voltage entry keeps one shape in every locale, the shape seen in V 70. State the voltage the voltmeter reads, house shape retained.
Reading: V 3.6
